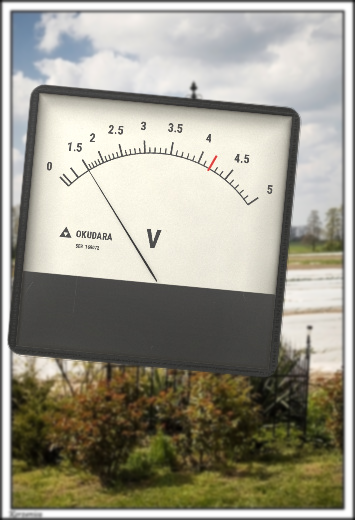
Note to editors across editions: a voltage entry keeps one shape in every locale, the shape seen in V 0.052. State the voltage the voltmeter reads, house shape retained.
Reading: V 1.5
